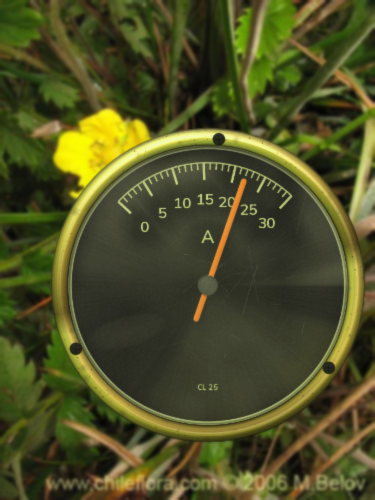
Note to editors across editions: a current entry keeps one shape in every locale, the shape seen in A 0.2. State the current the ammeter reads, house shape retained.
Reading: A 22
